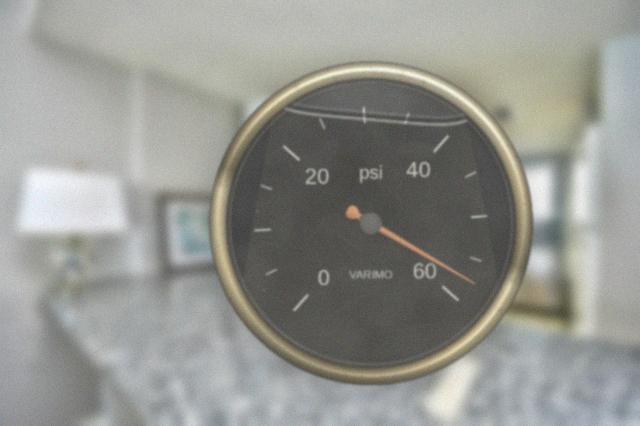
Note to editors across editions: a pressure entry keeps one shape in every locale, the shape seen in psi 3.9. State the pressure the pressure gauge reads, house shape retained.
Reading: psi 57.5
